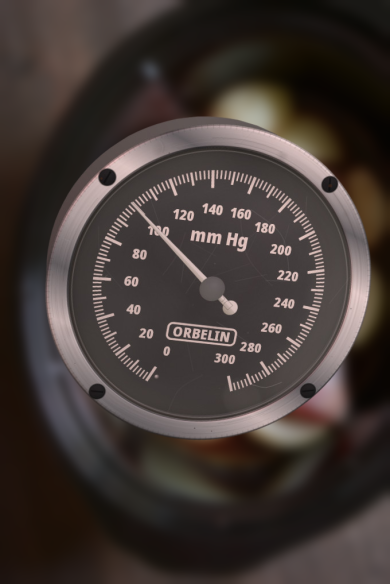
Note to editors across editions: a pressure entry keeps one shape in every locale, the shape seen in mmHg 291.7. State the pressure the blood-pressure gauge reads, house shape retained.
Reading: mmHg 100
